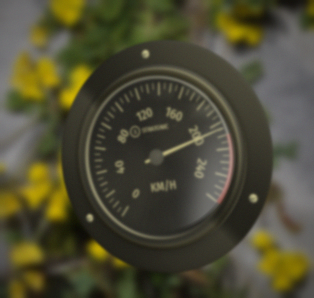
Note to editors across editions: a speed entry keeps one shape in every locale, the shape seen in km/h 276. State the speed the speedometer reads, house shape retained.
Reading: km/h 205
